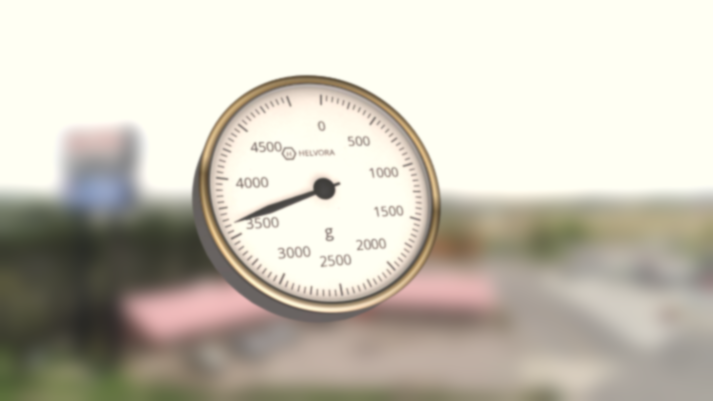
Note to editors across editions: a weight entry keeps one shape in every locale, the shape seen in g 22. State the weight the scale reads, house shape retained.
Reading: g 3600
